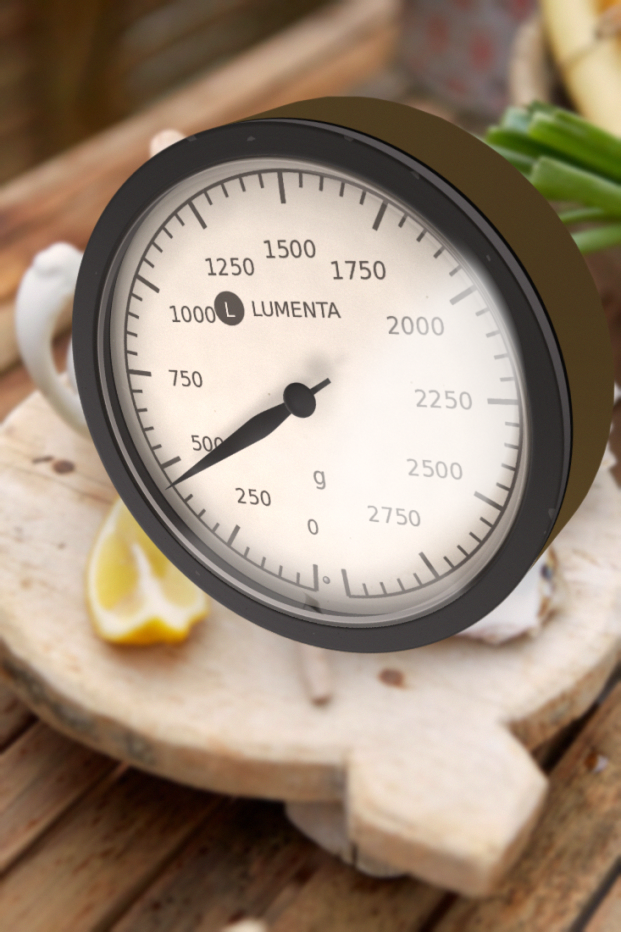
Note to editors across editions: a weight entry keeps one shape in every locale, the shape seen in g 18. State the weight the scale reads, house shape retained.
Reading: g 450
